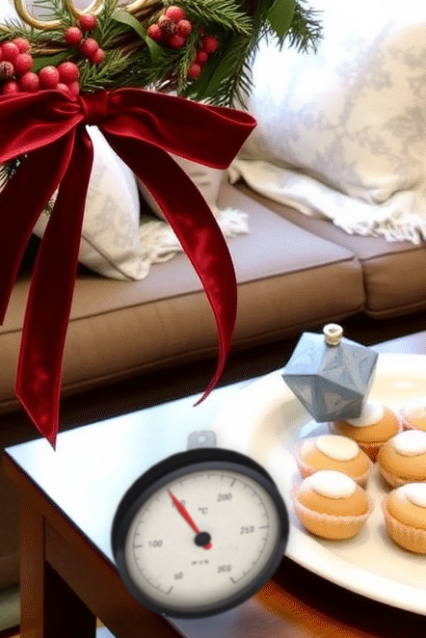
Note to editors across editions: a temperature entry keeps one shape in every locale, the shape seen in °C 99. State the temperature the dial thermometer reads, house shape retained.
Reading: °C 150
